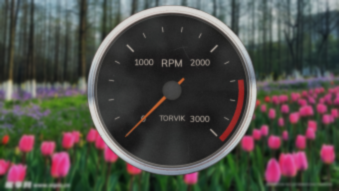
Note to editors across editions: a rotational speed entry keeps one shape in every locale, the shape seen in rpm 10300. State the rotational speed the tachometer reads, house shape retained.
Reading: rpm 0
